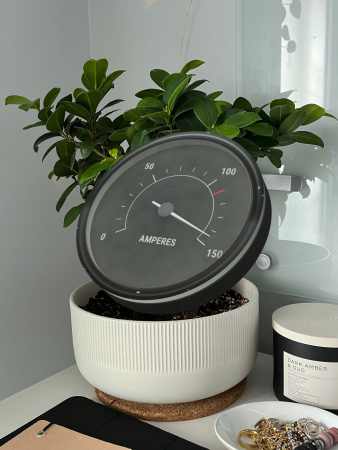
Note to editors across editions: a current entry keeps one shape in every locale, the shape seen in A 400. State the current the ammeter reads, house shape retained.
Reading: A 145
